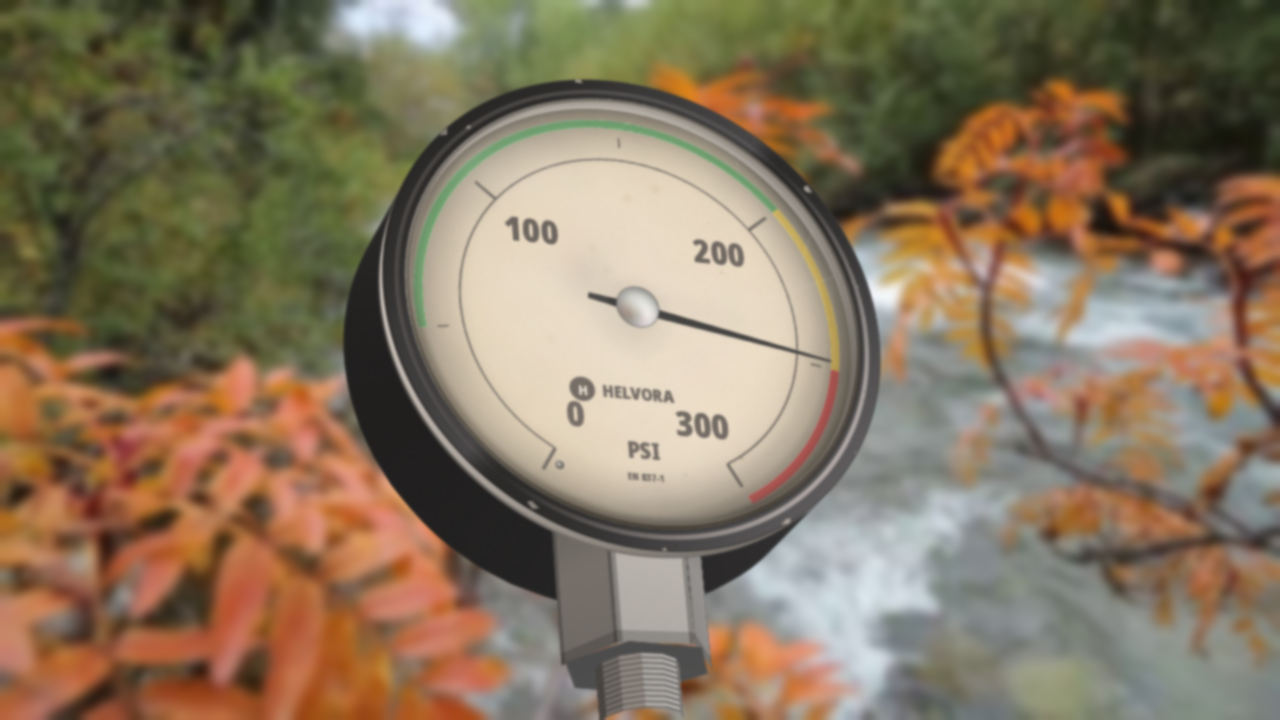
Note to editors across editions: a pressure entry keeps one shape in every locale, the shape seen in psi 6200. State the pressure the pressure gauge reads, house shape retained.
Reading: psi 250
